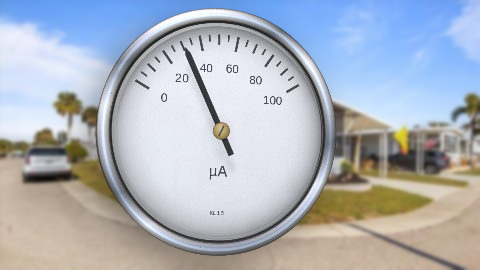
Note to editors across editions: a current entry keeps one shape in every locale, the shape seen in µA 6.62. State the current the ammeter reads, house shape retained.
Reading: µA 30
